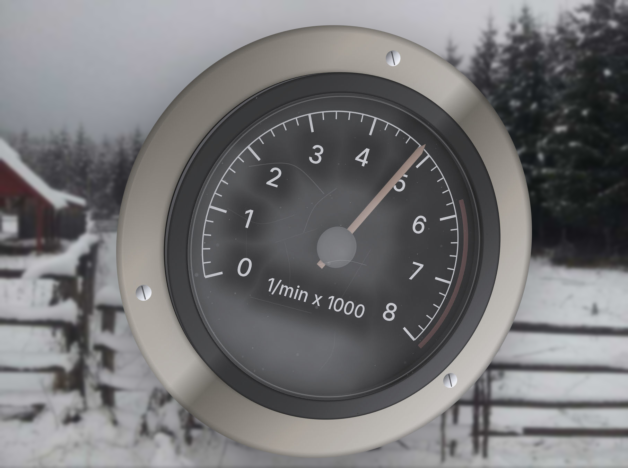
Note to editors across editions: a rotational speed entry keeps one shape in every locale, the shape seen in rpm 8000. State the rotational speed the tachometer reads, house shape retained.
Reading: rpm 4800
